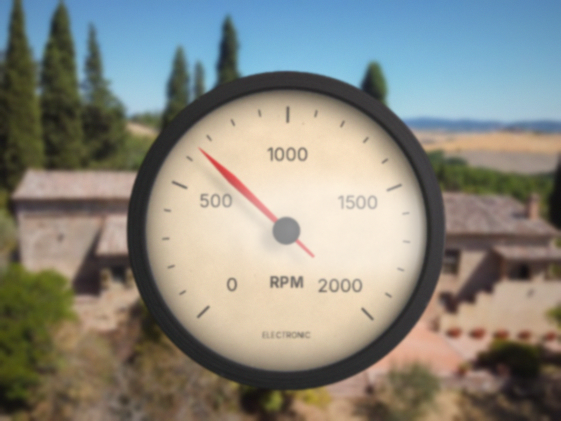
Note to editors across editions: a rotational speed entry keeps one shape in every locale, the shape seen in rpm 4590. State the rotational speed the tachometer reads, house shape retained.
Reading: rpm 650
